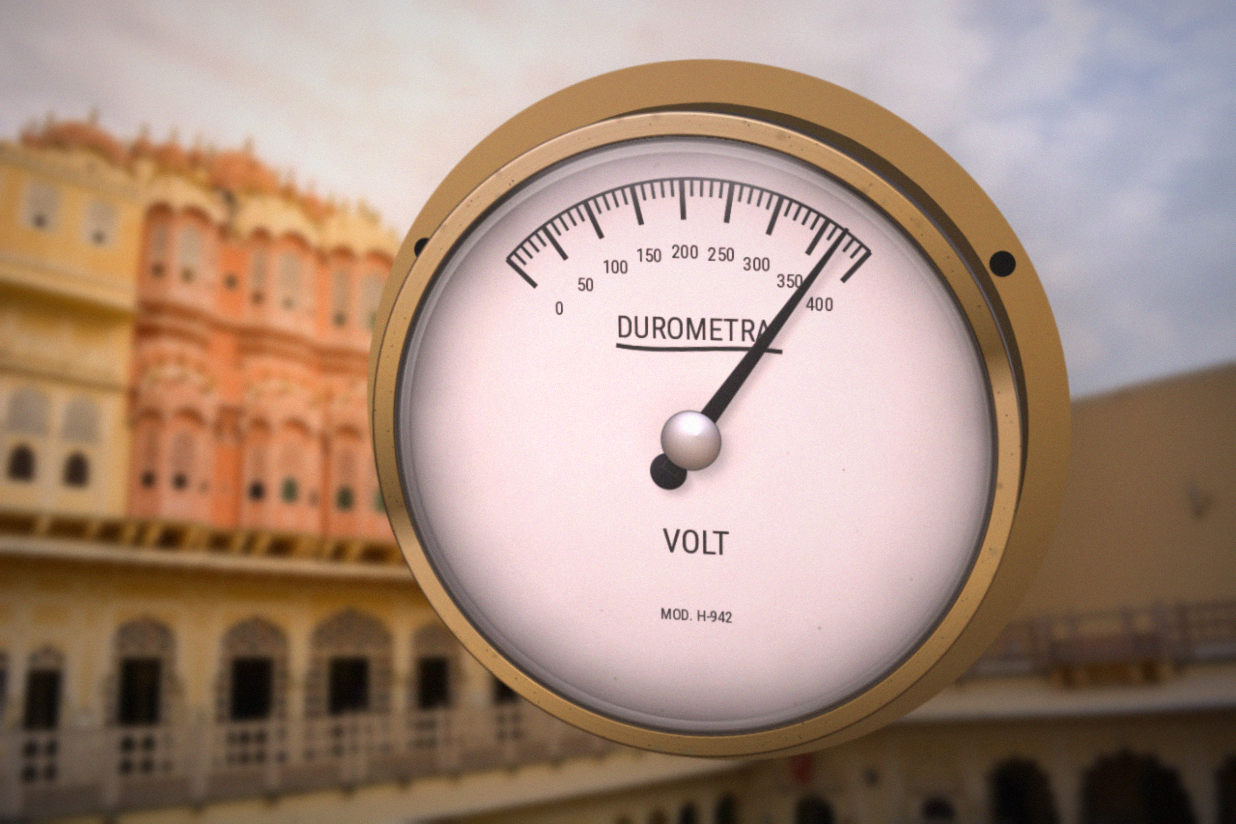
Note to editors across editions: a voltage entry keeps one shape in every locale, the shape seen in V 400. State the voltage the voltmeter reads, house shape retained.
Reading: V 370
